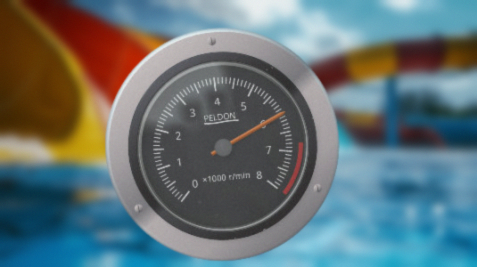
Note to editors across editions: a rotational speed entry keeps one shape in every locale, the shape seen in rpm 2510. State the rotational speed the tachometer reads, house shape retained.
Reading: rpm 6000
